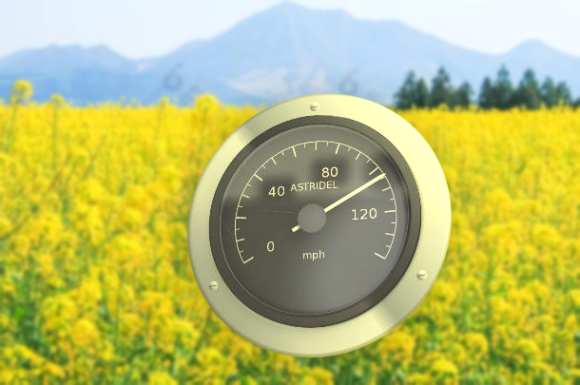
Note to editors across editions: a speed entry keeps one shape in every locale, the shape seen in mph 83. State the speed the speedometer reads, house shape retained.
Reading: mph 105
